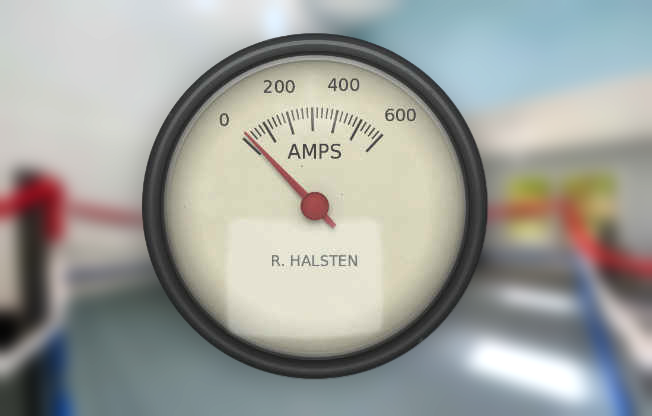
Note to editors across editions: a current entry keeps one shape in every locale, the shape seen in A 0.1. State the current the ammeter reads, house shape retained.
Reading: A 20
